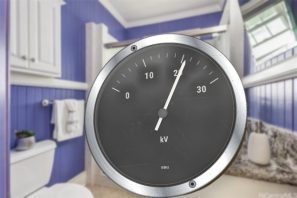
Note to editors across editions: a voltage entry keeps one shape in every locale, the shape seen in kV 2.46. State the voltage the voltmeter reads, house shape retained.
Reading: kV 21
